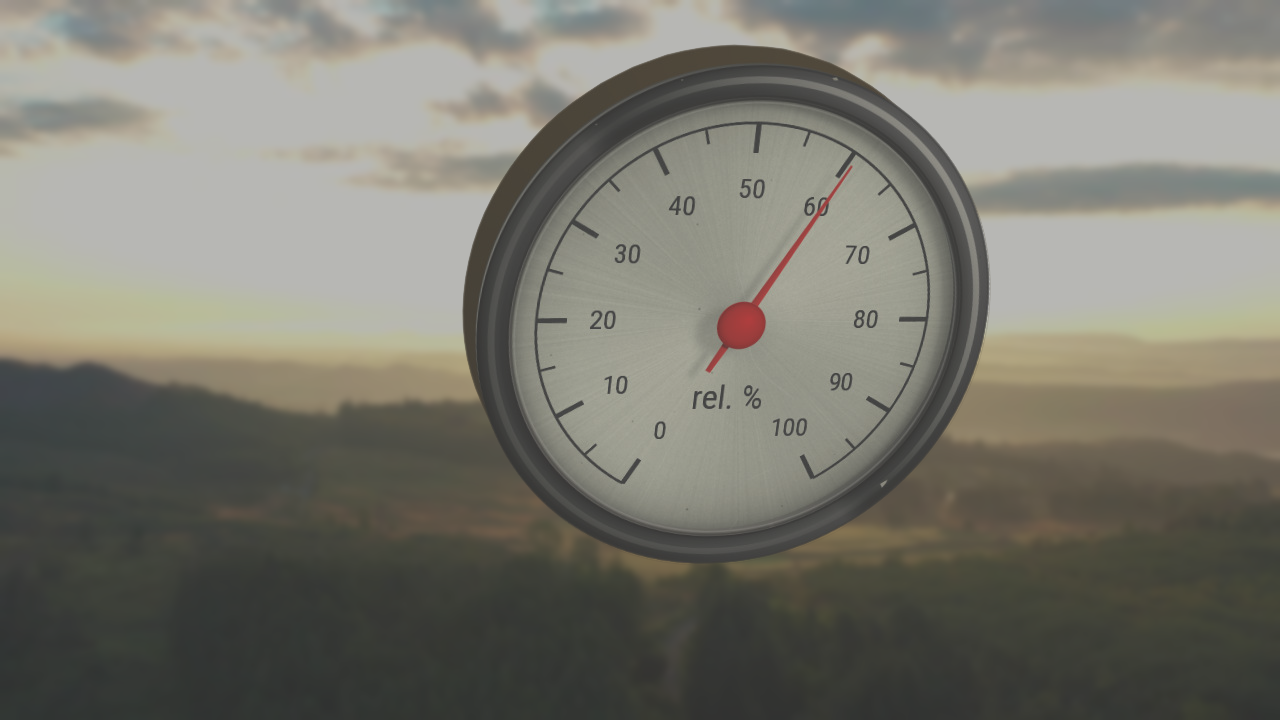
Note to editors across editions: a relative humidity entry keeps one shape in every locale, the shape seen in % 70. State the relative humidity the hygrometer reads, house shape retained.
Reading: % 60
